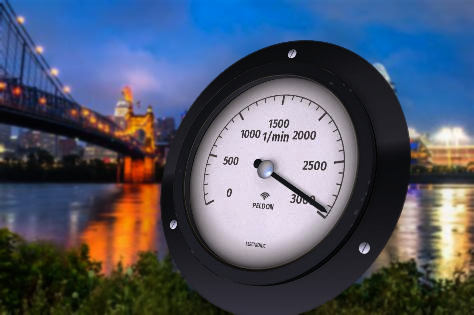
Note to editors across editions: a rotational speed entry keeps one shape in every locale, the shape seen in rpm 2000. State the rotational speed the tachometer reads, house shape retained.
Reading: rpm 2950
